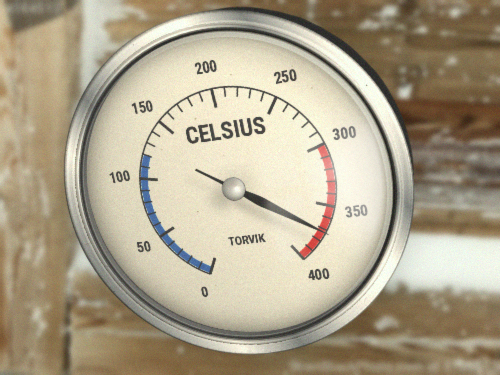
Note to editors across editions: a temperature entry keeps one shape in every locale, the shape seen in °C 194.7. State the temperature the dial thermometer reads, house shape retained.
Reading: °C 370
